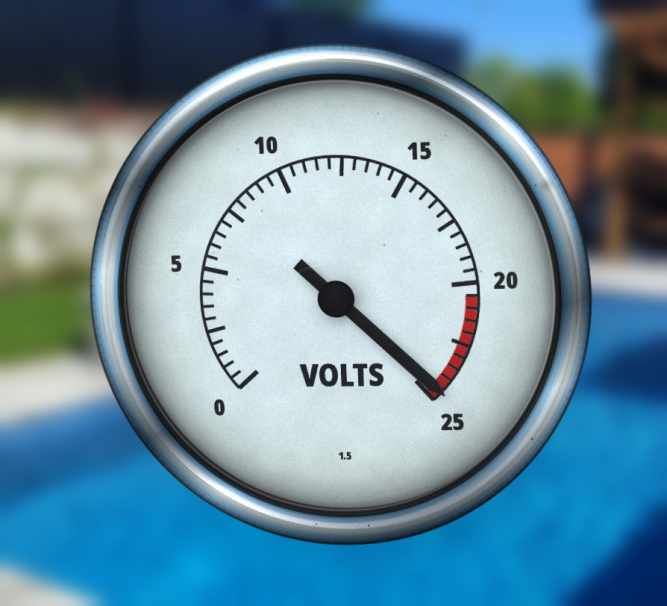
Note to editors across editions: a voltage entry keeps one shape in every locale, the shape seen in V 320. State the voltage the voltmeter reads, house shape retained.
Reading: V 24.5
